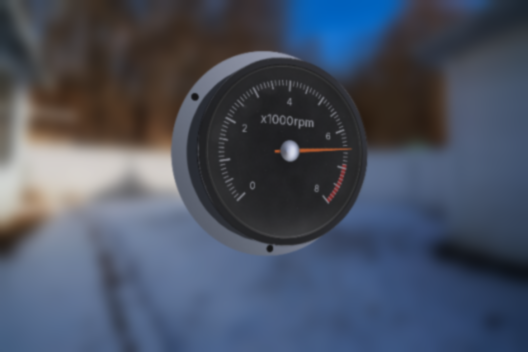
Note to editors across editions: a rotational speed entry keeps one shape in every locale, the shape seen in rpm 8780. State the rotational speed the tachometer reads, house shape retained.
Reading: rpm 6500
